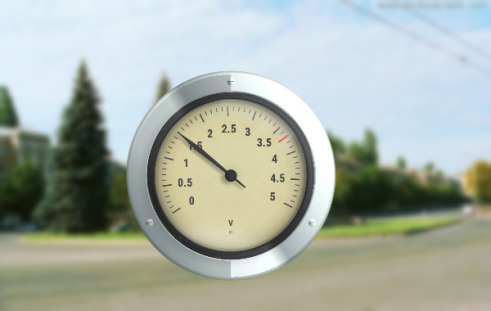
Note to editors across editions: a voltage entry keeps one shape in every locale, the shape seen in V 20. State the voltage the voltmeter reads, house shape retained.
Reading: V 1.5
